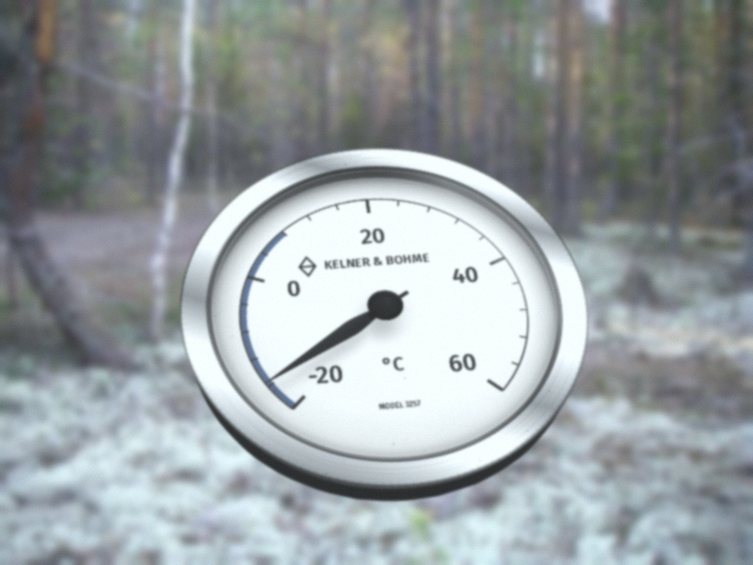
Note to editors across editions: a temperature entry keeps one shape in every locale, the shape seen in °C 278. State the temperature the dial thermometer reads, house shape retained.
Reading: °C -16
